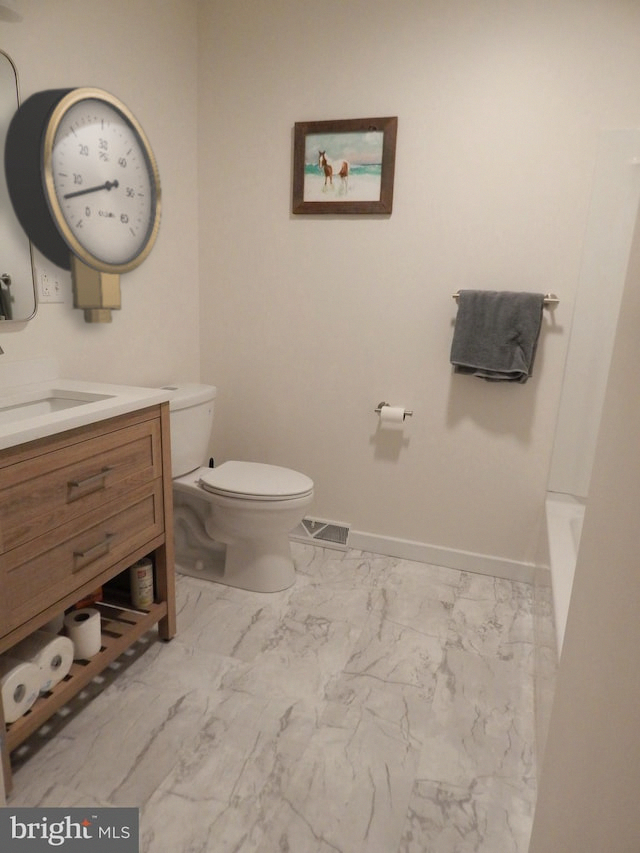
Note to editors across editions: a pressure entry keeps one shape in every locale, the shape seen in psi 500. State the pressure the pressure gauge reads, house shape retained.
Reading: psi 6
